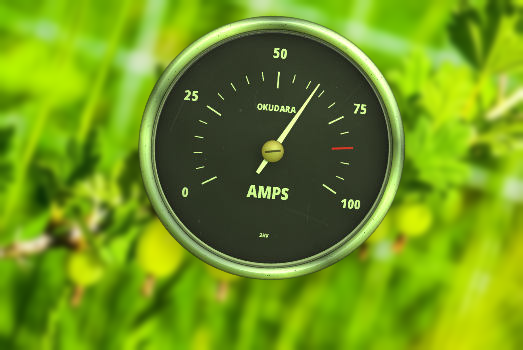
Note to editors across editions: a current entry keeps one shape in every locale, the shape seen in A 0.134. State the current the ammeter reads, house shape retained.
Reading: A 62.5
